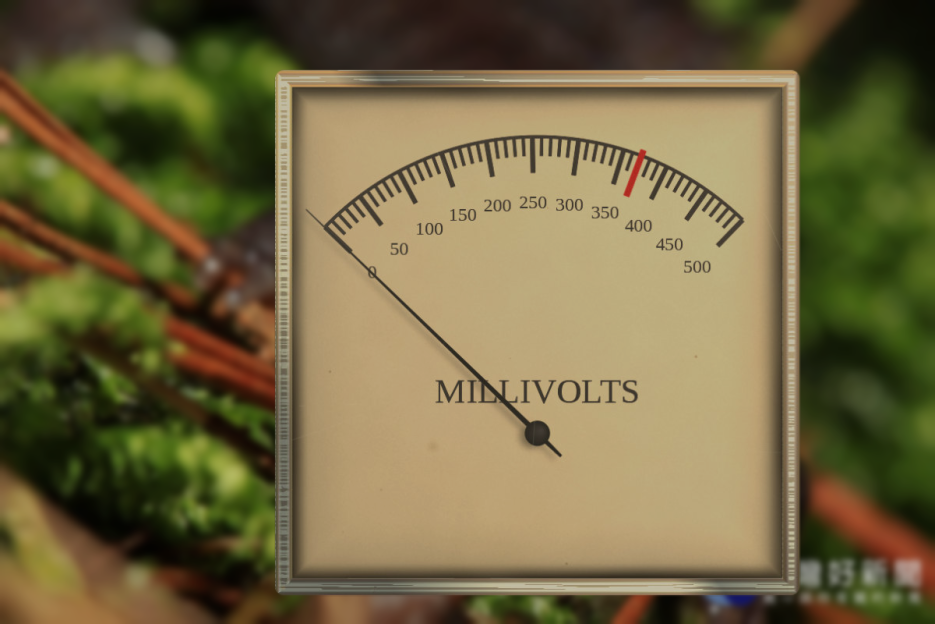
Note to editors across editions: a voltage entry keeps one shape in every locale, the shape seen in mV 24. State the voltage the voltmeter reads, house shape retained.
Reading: mV 0
